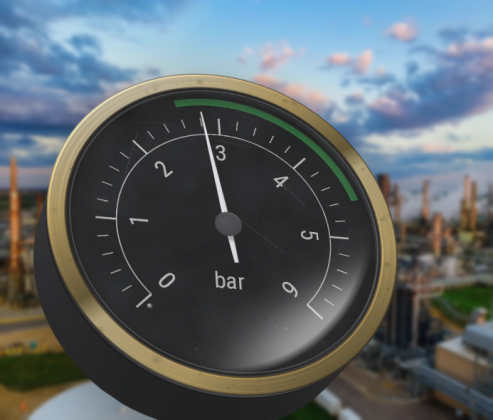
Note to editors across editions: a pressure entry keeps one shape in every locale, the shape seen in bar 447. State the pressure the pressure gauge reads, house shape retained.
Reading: bar 2.8
